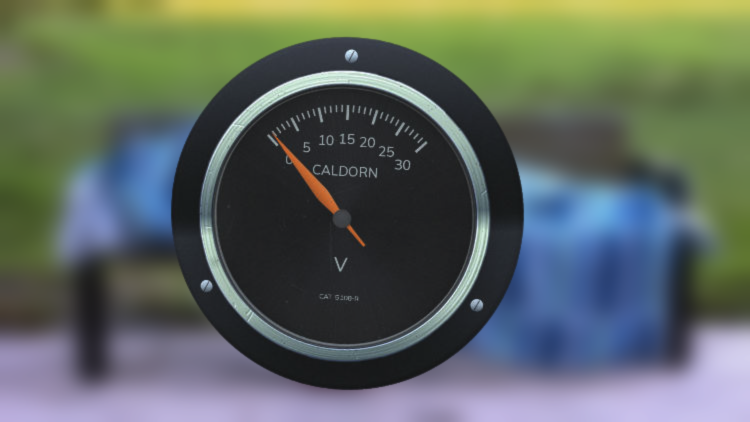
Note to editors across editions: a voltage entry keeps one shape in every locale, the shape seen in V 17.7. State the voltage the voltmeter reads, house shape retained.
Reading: V 1
